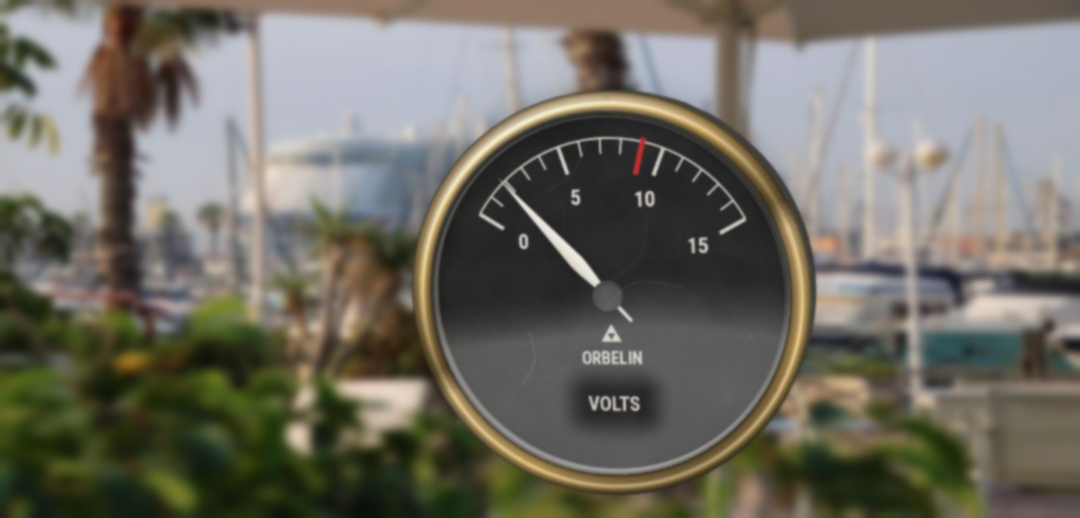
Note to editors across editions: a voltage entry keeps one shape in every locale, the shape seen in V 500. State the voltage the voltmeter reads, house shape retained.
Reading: V 2
